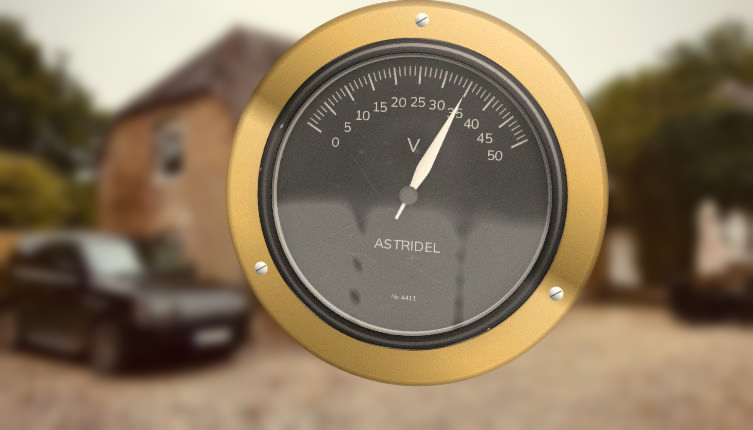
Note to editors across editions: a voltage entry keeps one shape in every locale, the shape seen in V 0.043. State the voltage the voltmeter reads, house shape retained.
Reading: V 35
